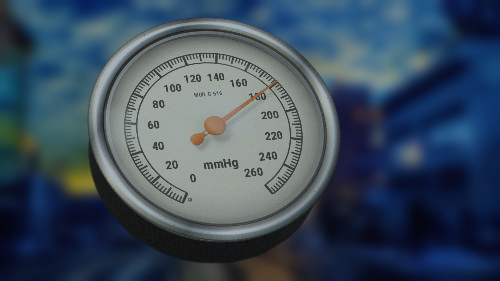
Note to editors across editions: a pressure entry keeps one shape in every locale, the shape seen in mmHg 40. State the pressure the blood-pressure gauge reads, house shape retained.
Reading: mmHg 180
